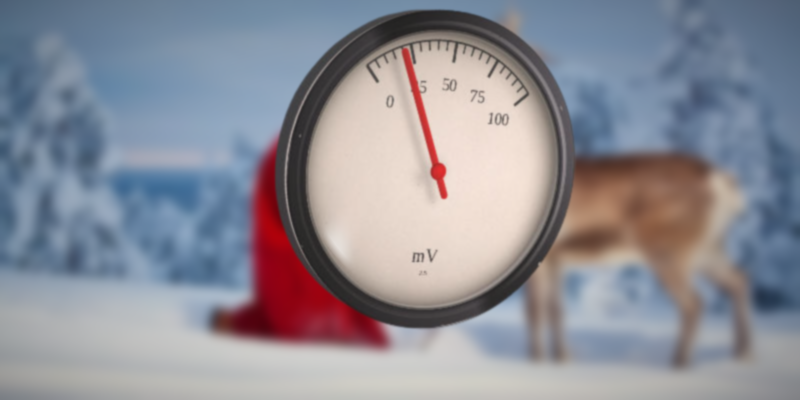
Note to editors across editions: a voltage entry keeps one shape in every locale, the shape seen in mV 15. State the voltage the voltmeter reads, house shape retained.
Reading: mV 20
